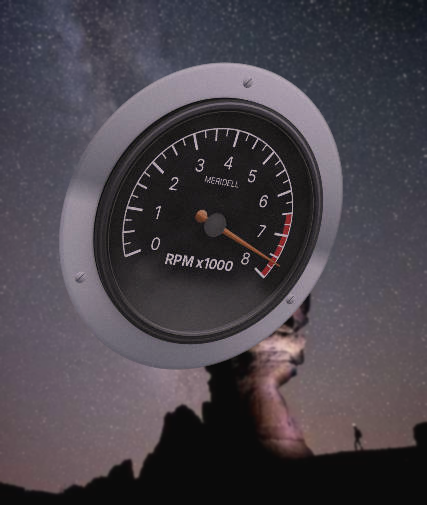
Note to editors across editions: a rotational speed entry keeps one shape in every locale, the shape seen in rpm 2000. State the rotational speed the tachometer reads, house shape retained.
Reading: rpm 7625
